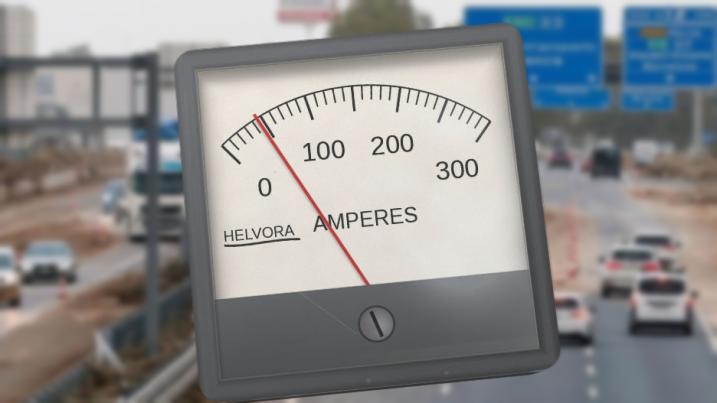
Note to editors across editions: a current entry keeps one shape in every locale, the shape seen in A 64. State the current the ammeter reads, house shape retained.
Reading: A 45
